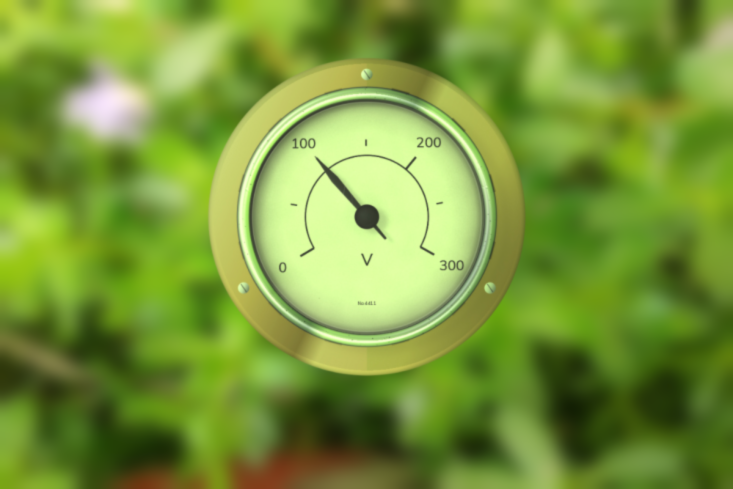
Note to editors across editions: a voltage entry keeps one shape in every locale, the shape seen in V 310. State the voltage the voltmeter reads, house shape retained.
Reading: V 100
